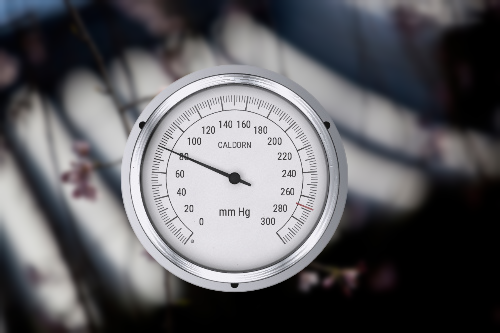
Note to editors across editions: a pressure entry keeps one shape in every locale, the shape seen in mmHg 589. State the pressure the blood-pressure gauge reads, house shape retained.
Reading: mmHg 80
